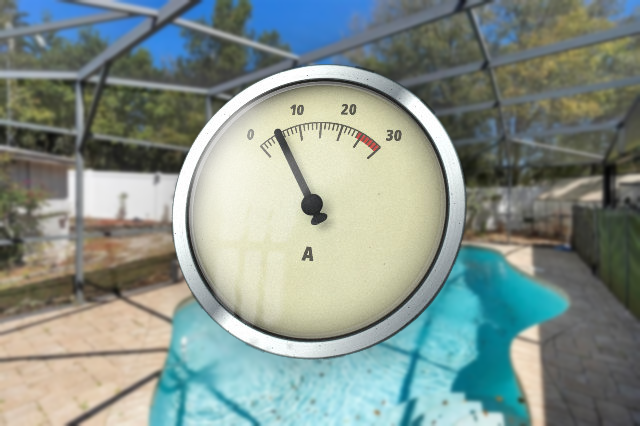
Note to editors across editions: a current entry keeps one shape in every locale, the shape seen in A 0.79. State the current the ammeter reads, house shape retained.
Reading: A 5
